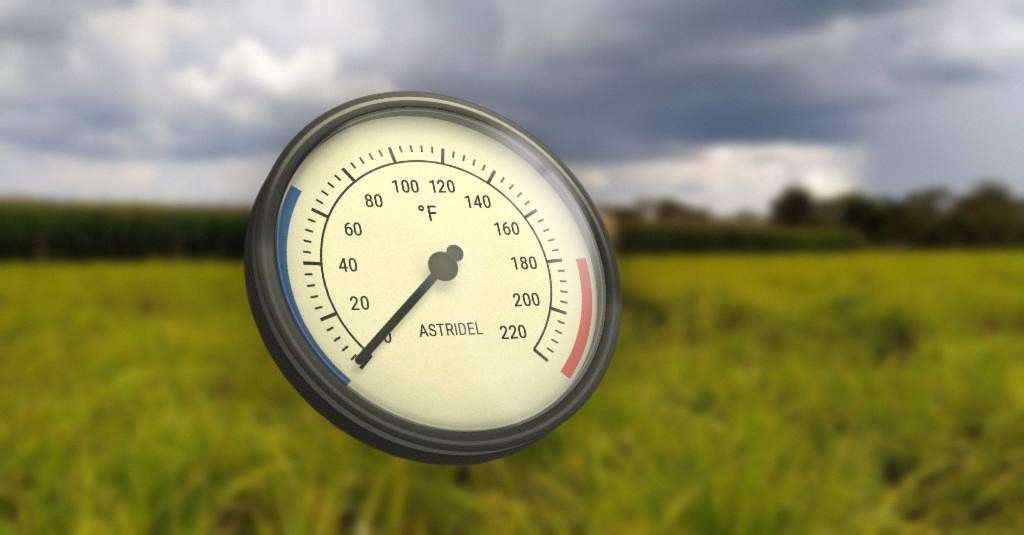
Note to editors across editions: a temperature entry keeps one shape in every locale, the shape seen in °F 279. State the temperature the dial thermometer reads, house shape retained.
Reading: °F 2
